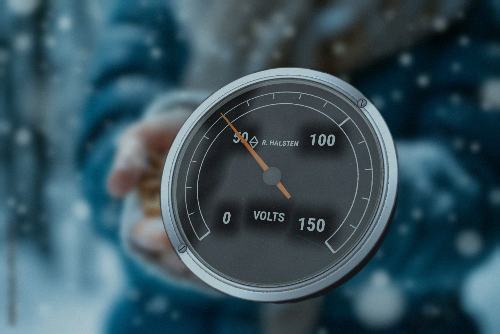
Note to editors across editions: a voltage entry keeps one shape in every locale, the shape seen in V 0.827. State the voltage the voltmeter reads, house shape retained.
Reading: V 50
